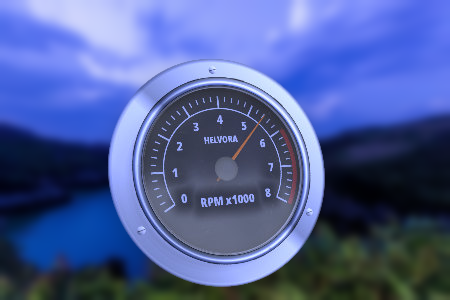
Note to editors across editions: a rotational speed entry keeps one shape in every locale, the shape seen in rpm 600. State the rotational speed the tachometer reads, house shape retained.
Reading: rpm 5400
